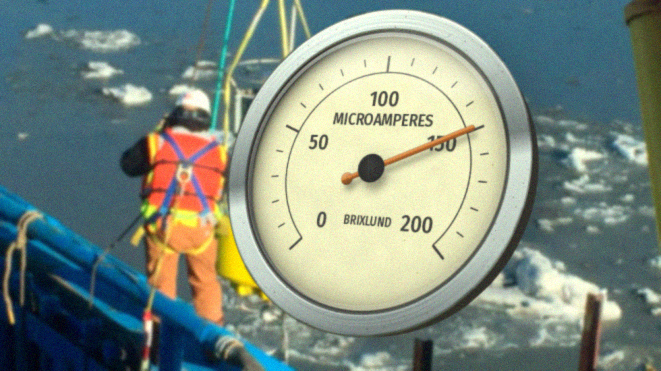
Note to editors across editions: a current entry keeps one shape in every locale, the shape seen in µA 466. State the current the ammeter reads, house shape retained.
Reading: µA 150
